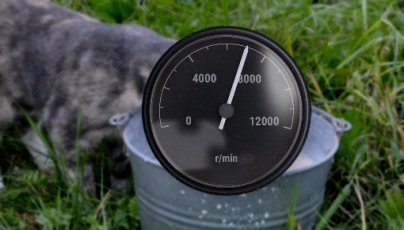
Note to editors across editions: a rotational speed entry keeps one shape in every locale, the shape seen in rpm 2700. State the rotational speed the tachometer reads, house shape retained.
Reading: rpm 7000
